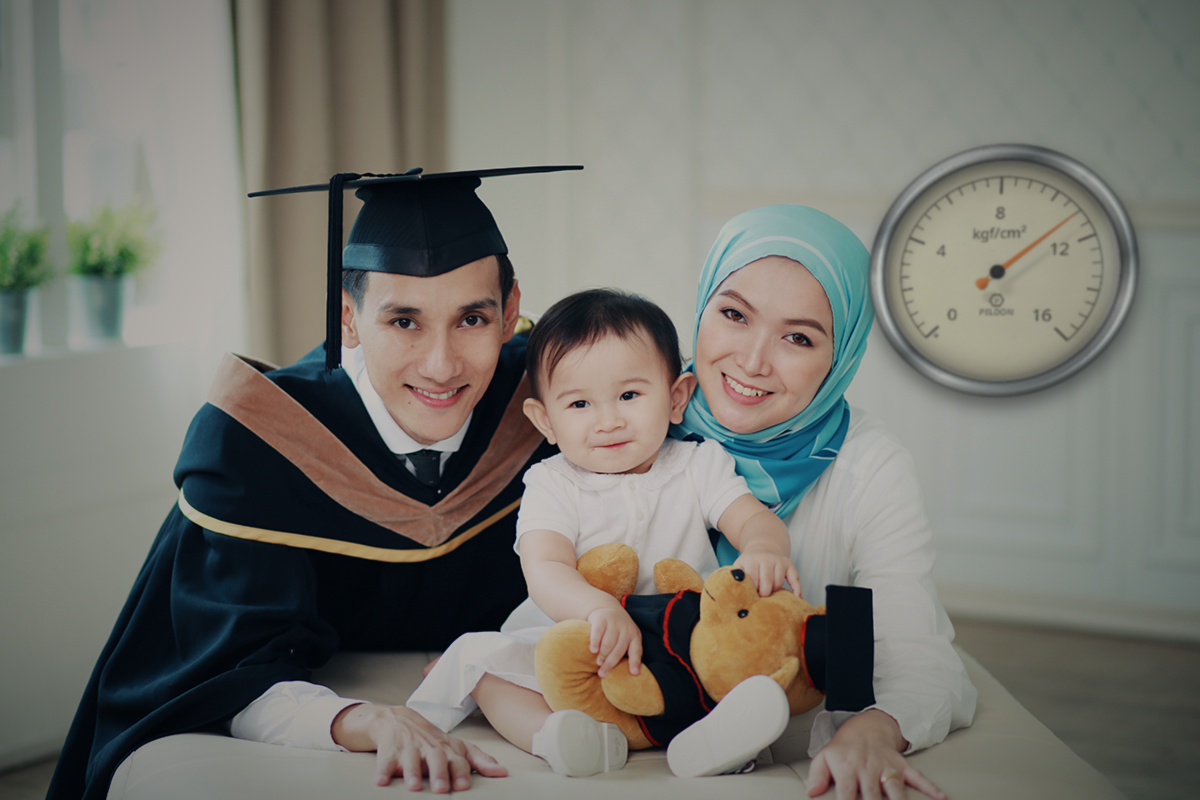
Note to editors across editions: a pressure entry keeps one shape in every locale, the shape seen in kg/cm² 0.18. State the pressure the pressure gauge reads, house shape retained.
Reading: kg/cm² 11
